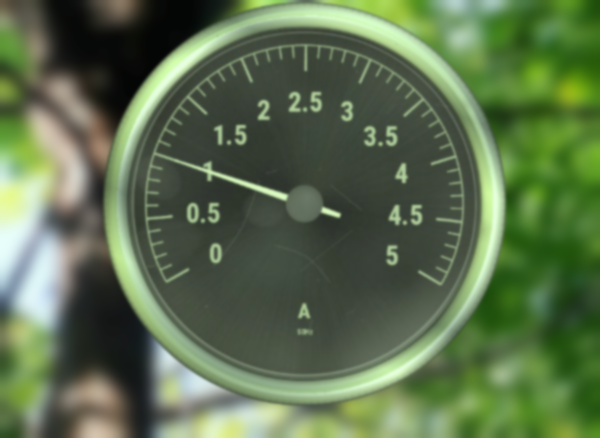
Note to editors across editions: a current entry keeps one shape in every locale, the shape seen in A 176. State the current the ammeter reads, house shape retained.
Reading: A 1
